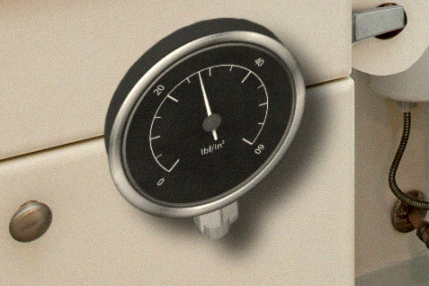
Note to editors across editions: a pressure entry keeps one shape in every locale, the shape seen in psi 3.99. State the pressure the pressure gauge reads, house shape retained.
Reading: psi 27.5
